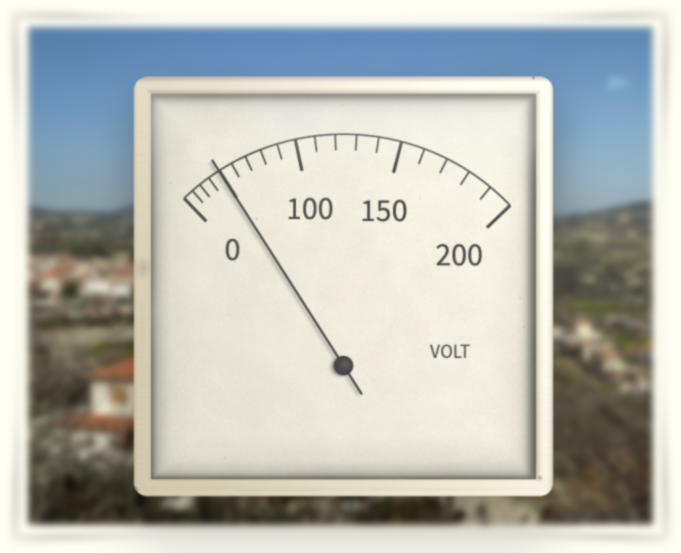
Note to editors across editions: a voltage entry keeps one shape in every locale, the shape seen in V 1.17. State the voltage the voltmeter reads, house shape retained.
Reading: V 50
